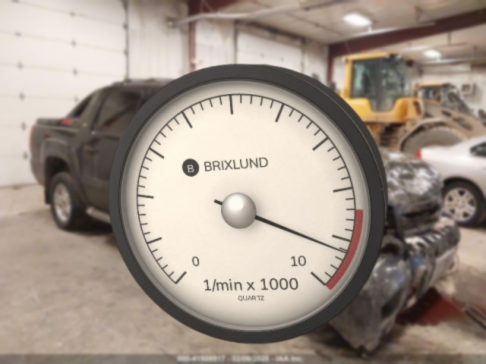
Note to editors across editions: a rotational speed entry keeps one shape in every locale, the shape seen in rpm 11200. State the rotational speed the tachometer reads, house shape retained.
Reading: rpm 9200
